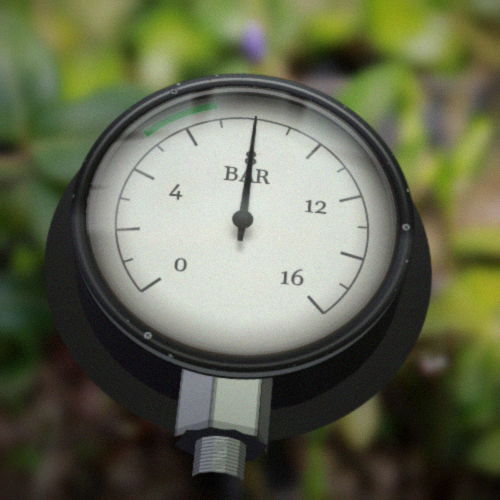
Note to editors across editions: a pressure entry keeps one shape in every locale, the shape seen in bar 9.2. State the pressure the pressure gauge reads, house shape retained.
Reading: bar 8
